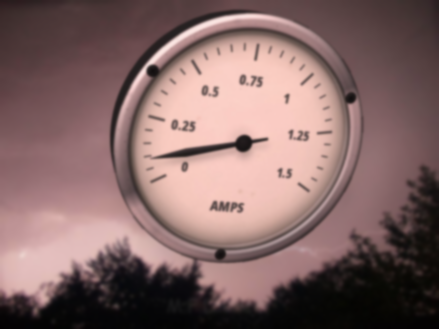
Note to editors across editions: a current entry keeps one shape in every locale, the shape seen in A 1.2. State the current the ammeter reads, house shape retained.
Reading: A 0.1
